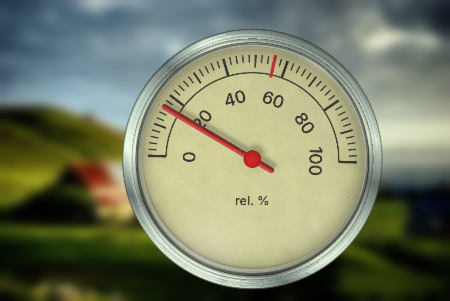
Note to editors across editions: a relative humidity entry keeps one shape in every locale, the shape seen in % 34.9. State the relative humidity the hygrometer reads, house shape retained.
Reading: % 16
